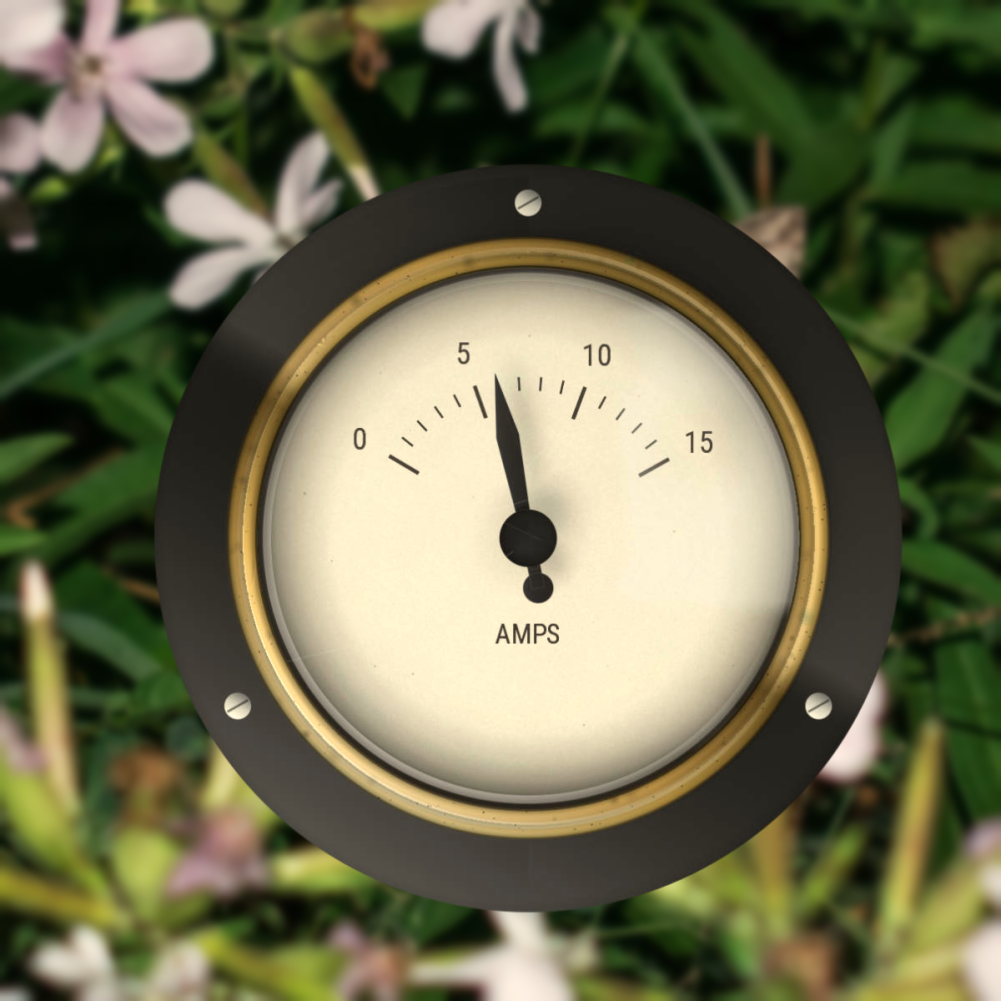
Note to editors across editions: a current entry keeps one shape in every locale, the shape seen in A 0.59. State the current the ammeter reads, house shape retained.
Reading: A 6
